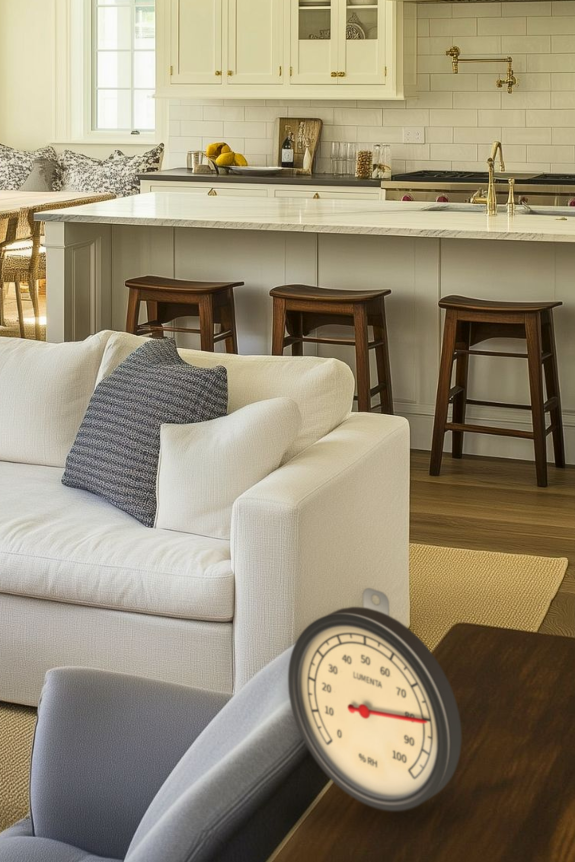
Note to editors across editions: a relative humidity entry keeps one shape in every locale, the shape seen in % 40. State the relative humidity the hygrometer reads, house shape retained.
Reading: % 80
